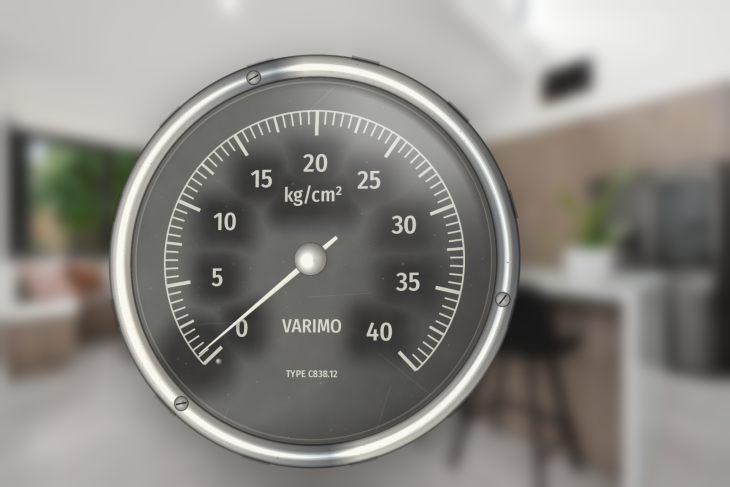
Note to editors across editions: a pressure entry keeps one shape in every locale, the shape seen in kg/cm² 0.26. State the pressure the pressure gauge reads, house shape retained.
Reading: kg/cm² 0.5
